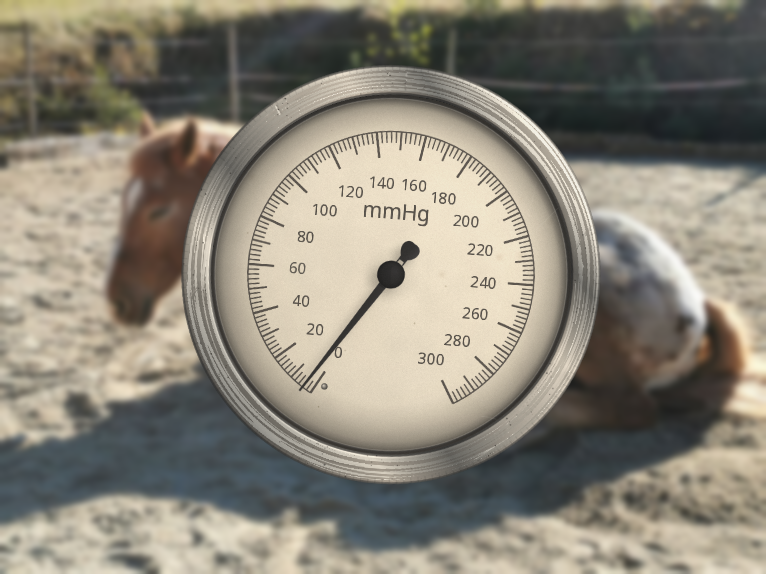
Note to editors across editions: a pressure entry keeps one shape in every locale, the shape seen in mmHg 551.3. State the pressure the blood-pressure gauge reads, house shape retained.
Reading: mmHg 4
